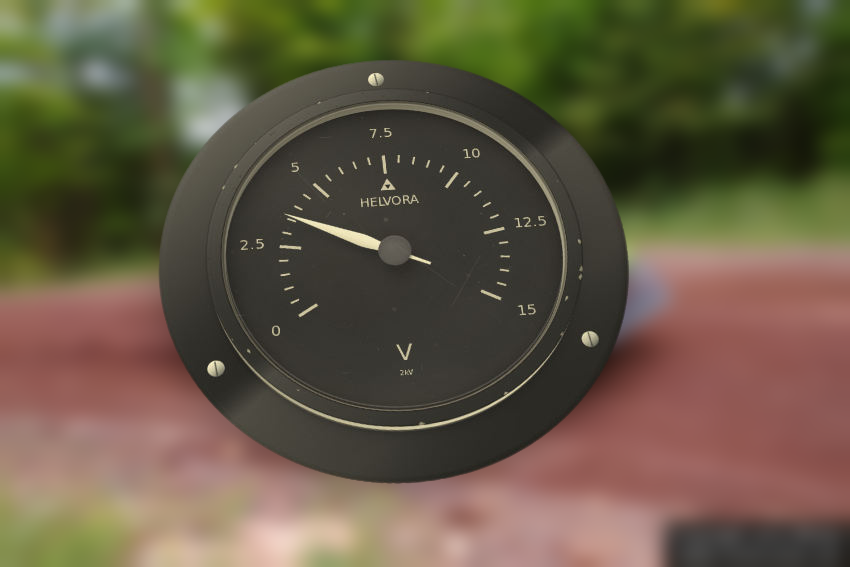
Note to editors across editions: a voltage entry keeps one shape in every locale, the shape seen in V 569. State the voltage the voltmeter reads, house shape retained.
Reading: V 3.5
